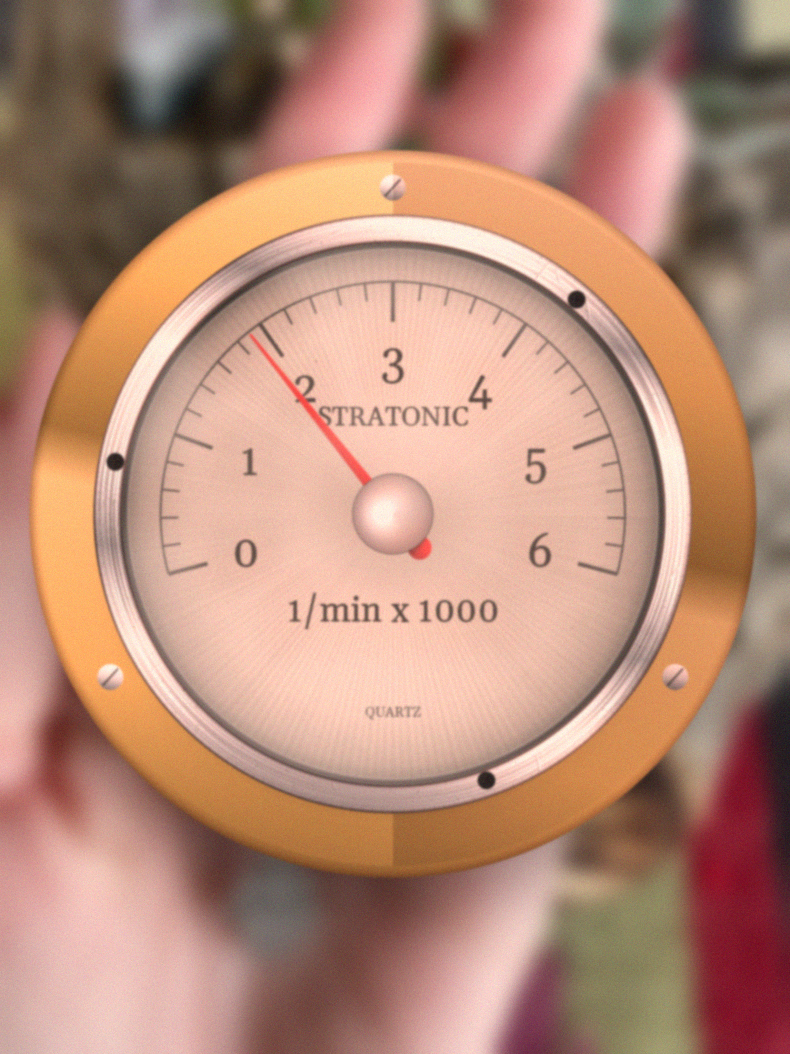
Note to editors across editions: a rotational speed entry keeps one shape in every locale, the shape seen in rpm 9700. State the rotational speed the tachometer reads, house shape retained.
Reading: rpm 1900
